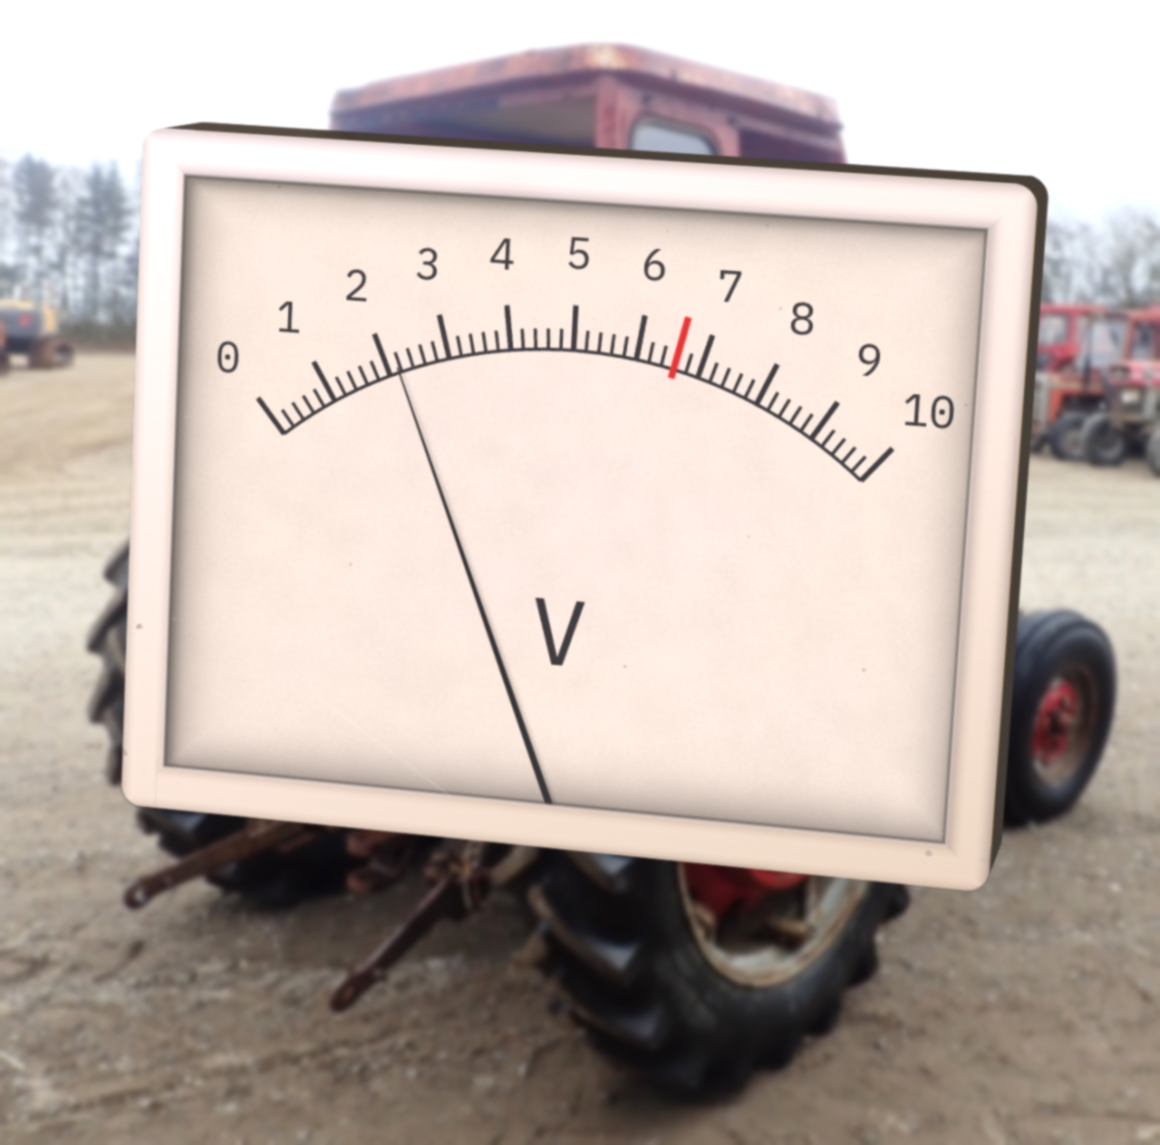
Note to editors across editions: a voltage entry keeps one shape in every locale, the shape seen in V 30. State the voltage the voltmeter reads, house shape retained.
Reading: V 2.2
